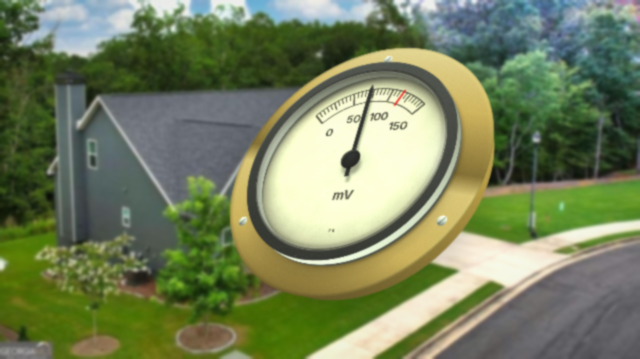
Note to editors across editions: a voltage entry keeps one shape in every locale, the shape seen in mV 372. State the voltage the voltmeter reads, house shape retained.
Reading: mV 75
